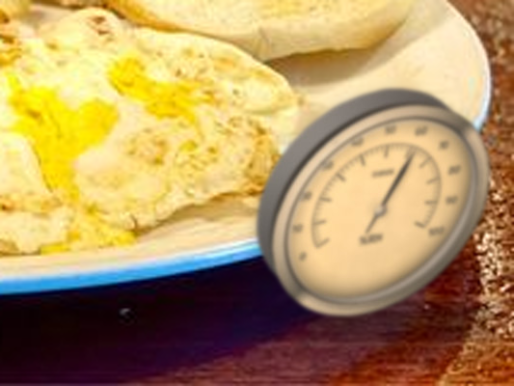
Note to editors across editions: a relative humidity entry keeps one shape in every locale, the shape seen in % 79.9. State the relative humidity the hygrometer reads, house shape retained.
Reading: % 60
